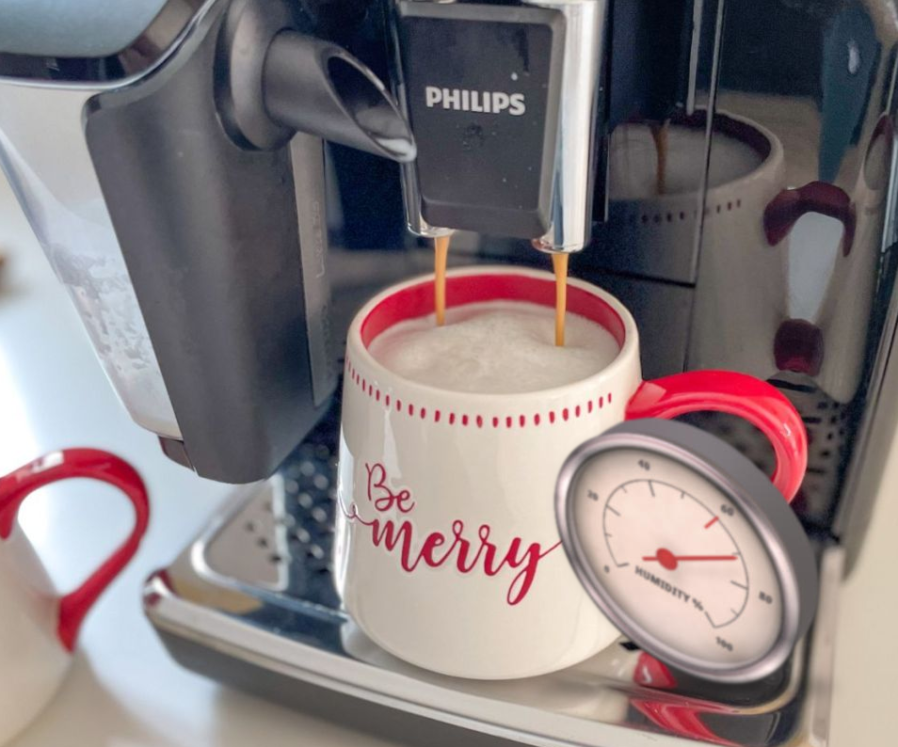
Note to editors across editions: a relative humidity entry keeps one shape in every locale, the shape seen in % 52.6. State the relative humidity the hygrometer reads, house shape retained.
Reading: % 70
